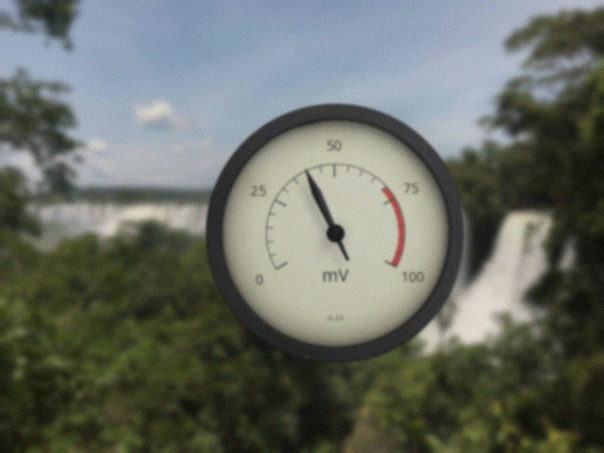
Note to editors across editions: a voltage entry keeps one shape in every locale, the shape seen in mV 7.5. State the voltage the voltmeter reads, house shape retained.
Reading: mV 40
